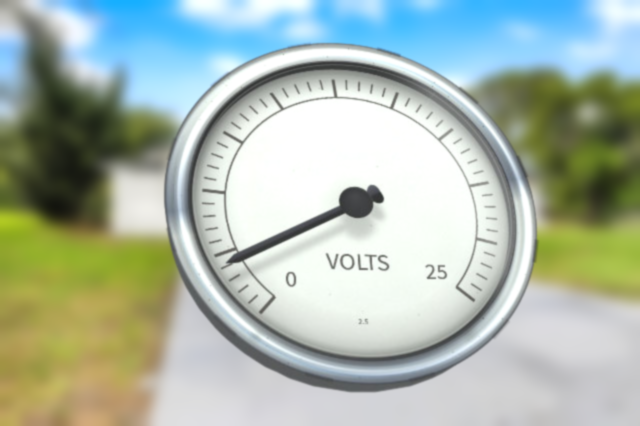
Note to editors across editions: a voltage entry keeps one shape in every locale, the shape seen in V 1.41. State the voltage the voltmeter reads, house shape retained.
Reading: V 2
